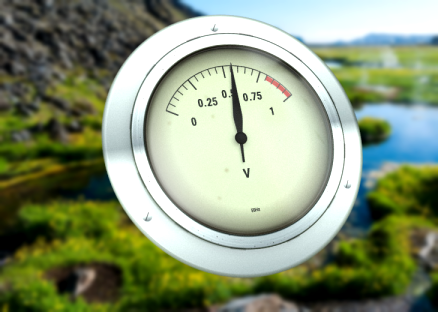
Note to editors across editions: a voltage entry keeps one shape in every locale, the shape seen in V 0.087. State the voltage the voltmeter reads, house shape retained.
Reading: V 0.55
